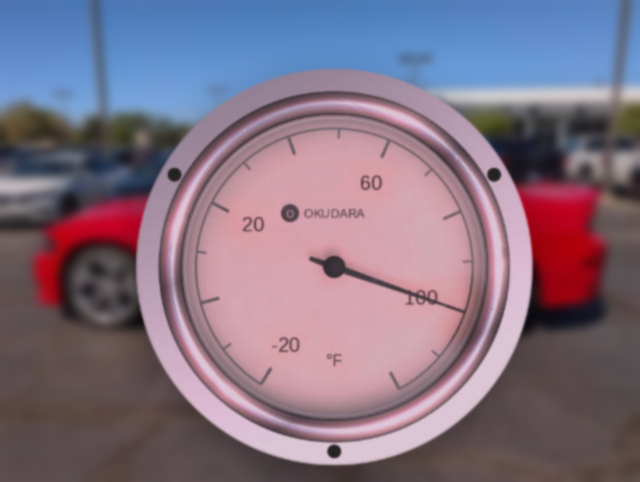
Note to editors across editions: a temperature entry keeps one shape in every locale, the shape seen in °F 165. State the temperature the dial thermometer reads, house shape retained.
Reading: °F 100
